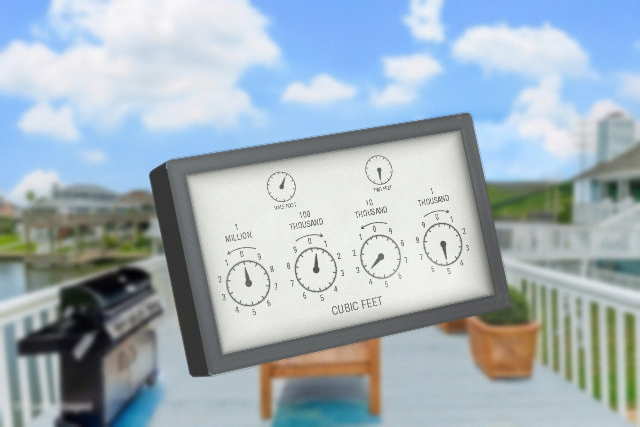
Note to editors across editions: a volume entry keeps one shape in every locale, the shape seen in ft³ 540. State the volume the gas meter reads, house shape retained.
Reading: ft³ 3500
